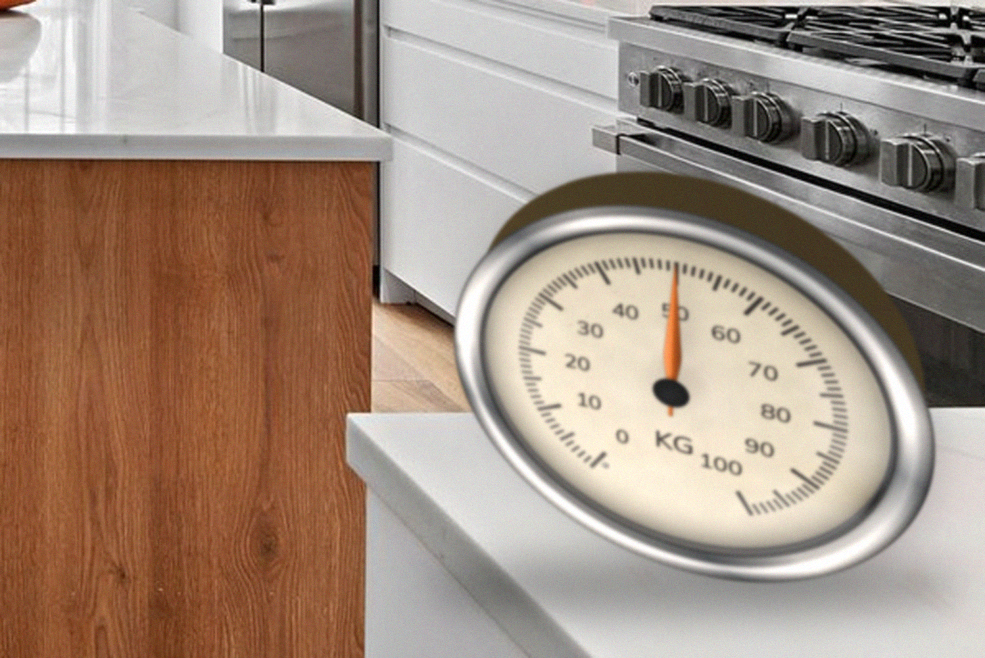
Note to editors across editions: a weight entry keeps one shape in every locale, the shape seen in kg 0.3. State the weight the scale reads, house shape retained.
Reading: kg 50
